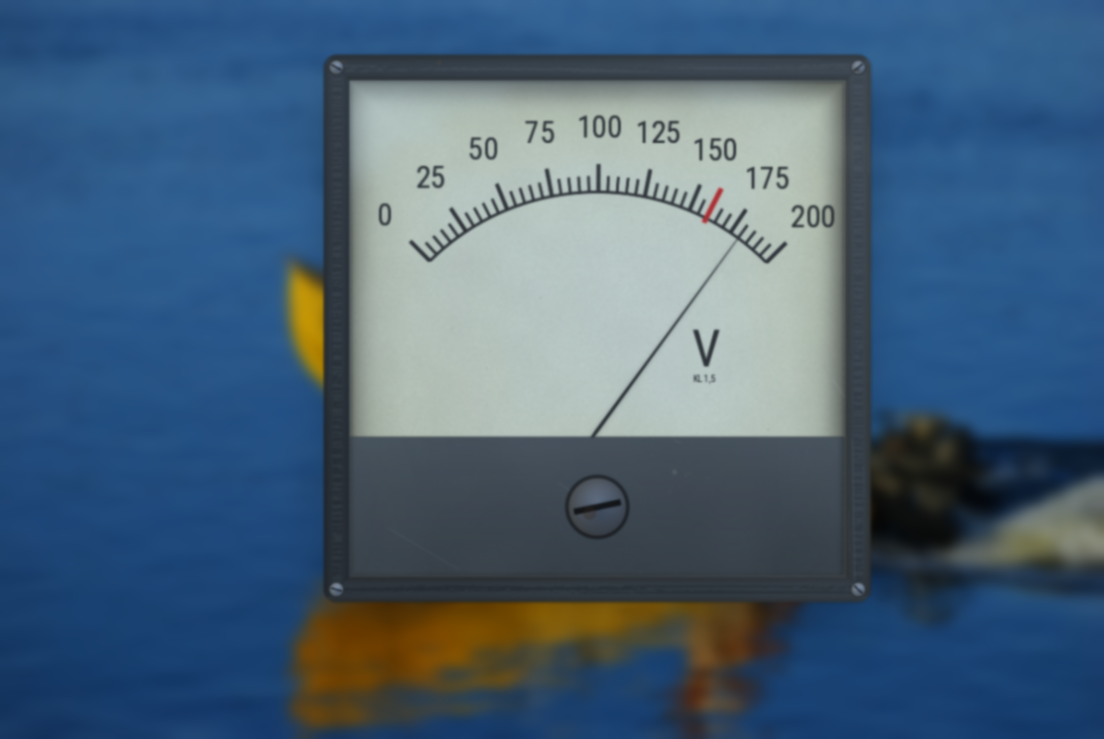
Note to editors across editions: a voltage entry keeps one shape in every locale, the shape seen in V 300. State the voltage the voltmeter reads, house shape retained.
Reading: V 180
